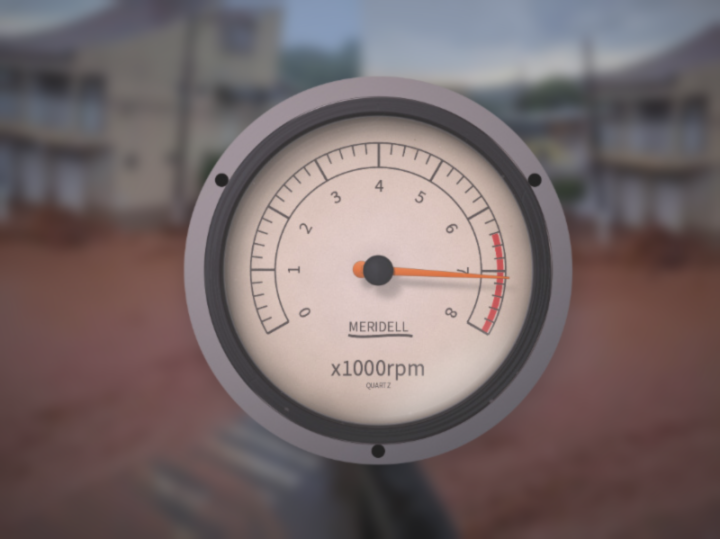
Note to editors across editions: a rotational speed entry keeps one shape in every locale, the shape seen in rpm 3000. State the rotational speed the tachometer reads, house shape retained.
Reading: rpm 7100
